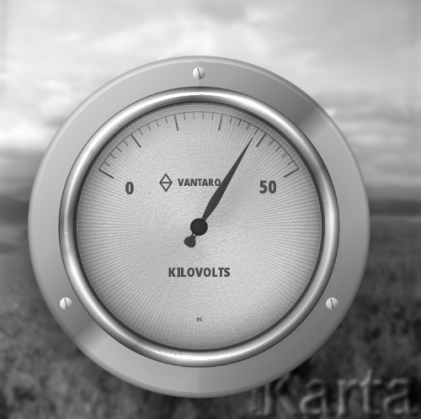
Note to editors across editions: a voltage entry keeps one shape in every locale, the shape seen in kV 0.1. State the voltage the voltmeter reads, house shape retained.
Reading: kV 38
